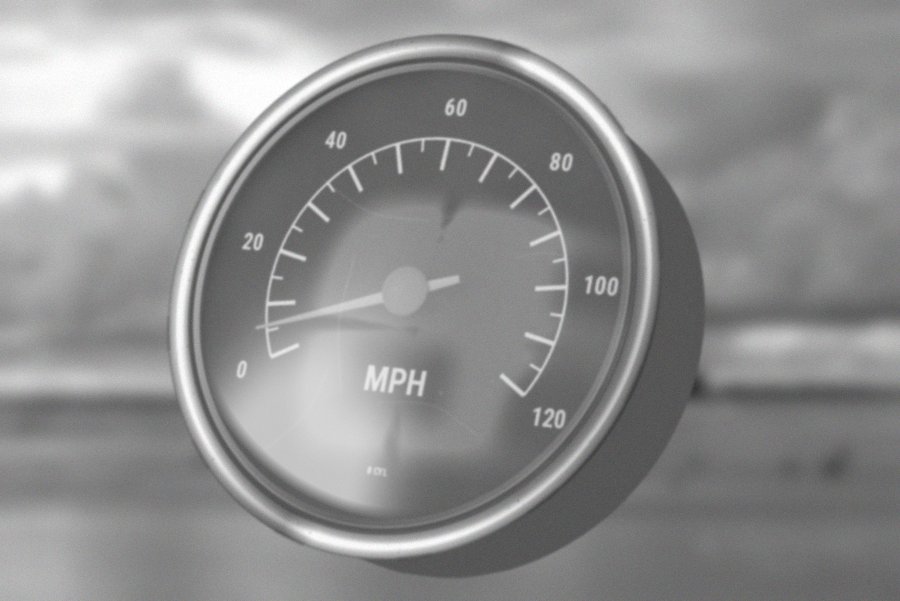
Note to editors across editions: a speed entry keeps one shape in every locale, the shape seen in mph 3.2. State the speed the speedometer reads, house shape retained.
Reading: mph 5
